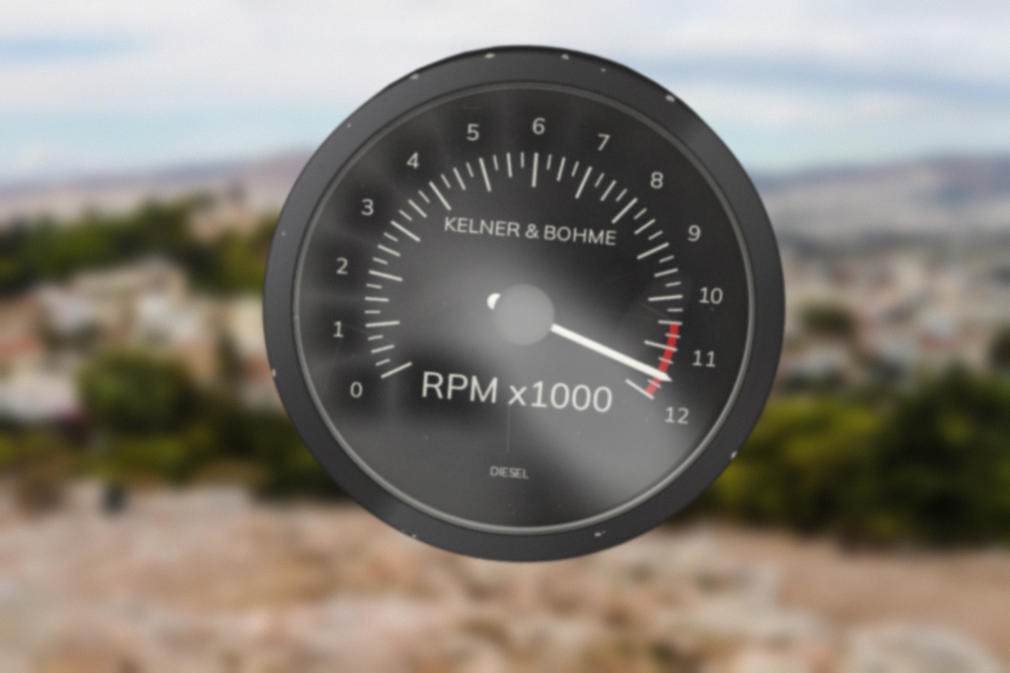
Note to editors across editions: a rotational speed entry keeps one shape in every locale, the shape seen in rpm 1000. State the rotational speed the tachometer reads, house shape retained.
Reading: rpm 11500
